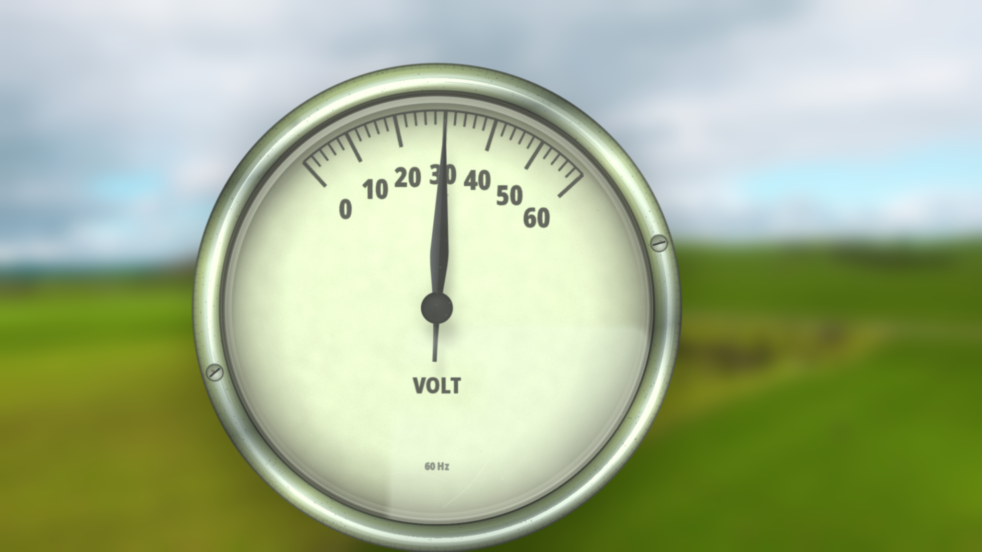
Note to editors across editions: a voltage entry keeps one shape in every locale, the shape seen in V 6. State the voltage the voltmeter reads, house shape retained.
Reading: V 30
